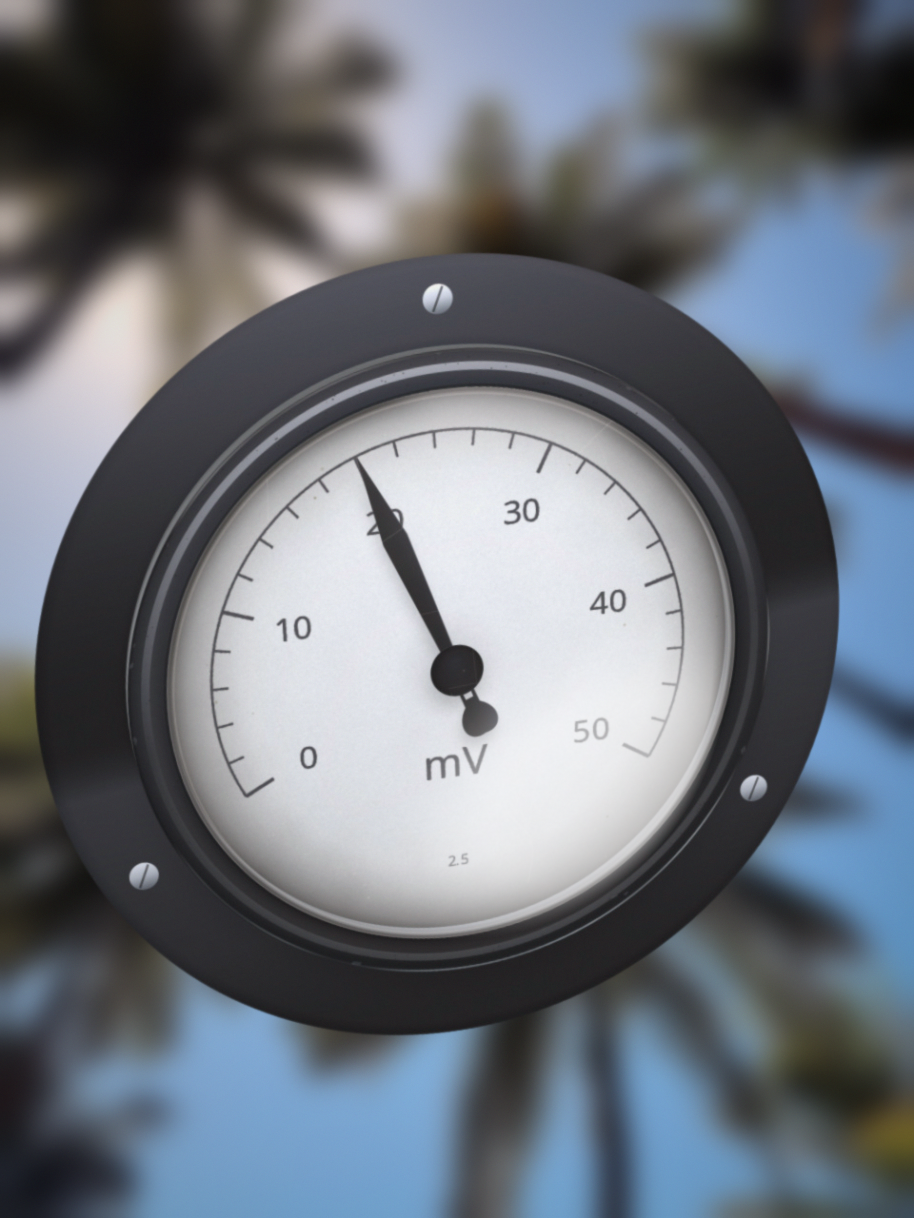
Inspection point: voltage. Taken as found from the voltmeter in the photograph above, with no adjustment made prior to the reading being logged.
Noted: 20 mV
